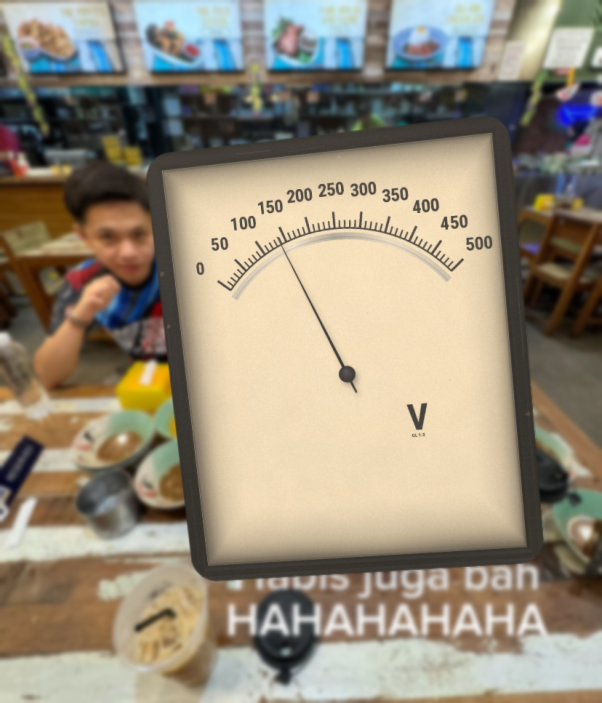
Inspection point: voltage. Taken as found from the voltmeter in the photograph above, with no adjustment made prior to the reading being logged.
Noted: 140 V
